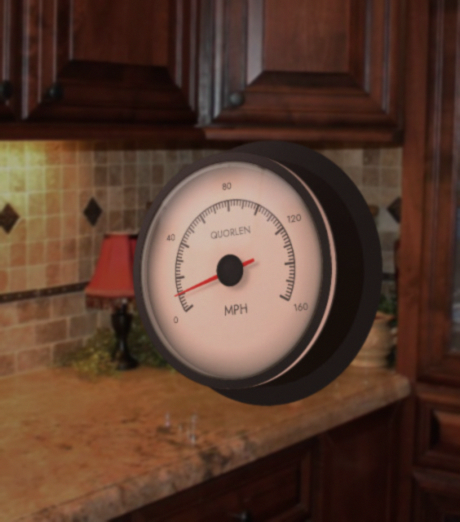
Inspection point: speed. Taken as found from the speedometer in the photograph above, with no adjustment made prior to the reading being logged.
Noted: 10 mph
